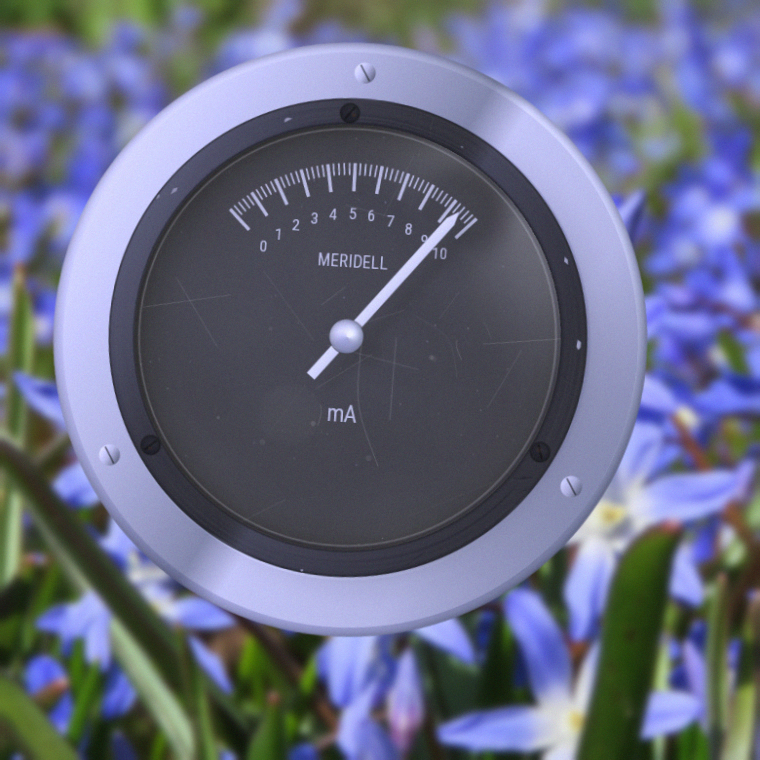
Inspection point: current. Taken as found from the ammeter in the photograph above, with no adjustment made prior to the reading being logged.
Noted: 9.4 mA
